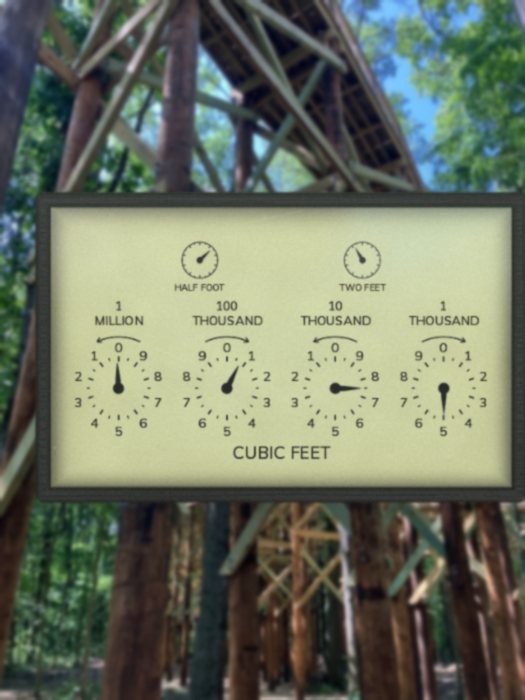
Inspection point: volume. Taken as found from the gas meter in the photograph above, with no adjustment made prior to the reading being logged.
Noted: 7500 ft³
